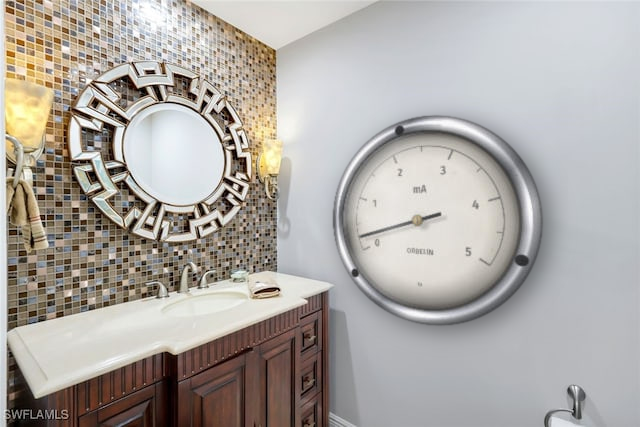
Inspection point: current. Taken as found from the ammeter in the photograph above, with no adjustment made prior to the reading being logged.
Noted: 0.25 mA
